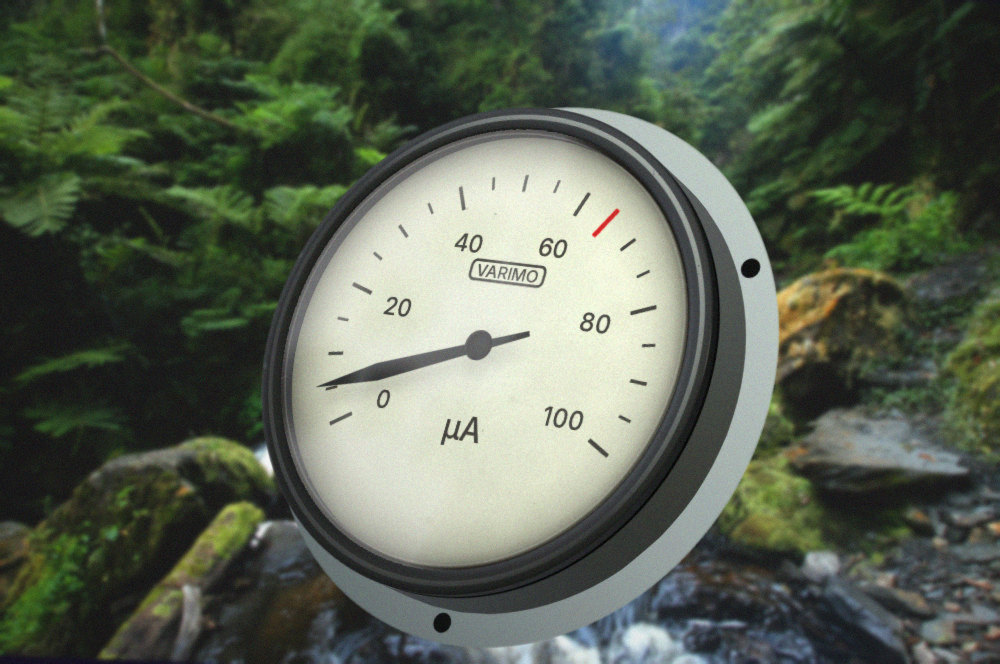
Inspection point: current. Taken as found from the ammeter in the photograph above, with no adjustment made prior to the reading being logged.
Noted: 5 µA
